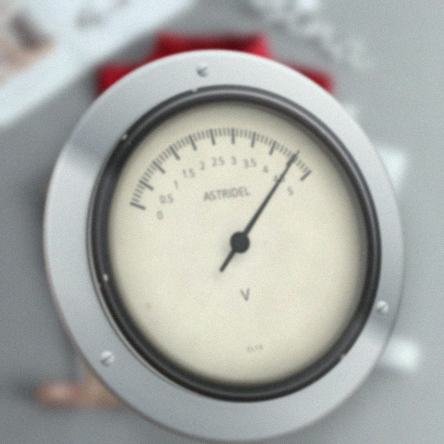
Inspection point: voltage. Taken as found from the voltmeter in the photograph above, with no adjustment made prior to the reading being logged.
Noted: 4.5 V
